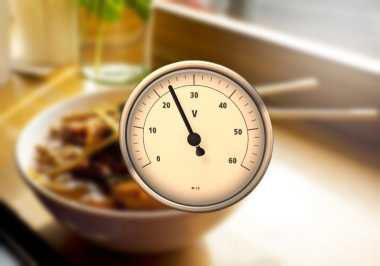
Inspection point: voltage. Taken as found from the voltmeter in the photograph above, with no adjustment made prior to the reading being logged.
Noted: 24 V
